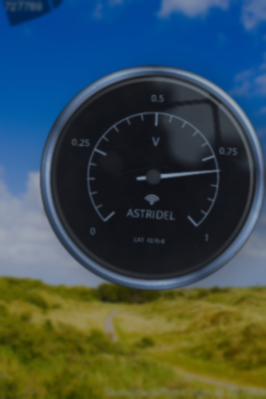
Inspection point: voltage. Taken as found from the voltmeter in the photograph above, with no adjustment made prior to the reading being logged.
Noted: 0.8 V
